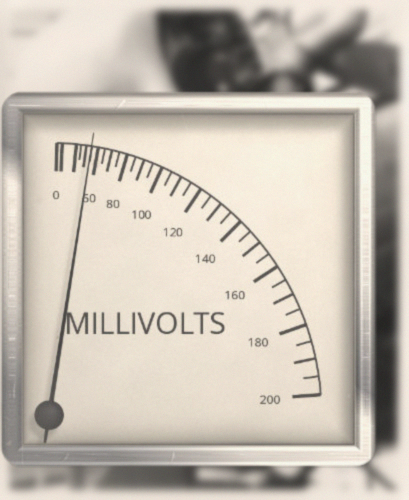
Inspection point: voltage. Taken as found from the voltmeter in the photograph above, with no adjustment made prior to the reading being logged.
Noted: 55 mV
